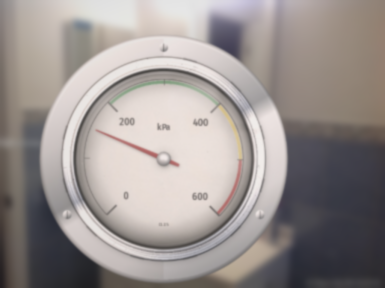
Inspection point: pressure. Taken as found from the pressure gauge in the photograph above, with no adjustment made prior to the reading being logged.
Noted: 150 kPa
